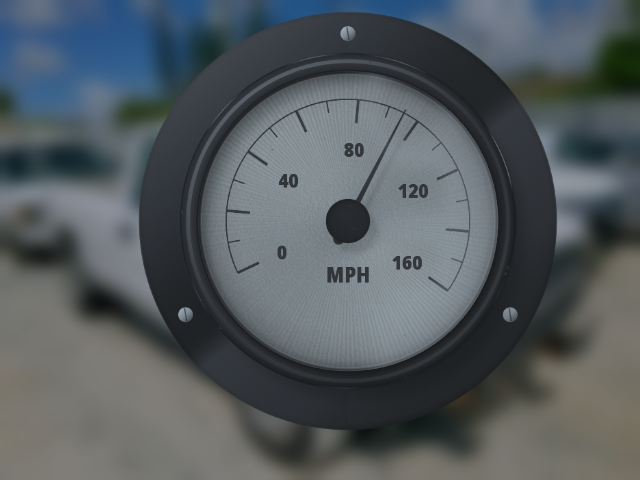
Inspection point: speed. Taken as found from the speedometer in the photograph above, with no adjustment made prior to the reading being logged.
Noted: 95 mph
